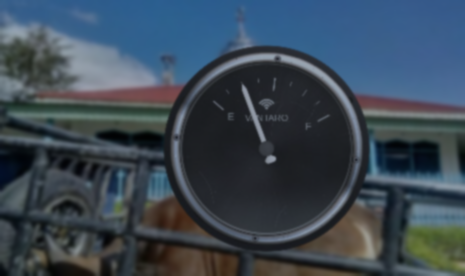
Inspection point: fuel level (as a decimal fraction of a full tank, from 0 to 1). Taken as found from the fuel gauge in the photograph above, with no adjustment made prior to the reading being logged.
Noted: 0.25
